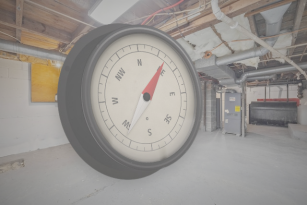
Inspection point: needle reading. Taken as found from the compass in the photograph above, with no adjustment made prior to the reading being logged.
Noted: 40 °
